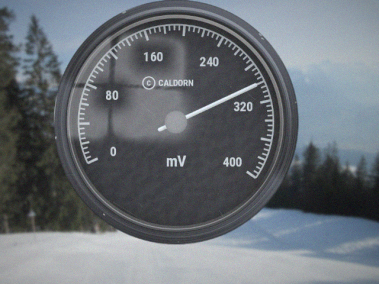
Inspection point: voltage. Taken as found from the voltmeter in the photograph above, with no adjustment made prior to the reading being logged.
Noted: 300 mV
